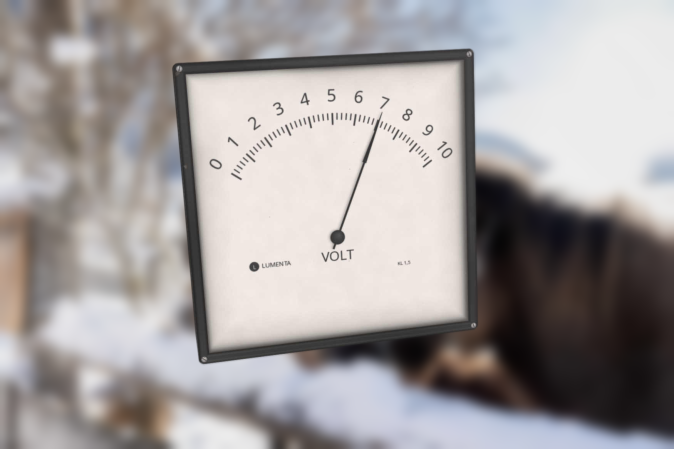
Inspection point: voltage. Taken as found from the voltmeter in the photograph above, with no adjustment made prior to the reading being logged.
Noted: 7 V
